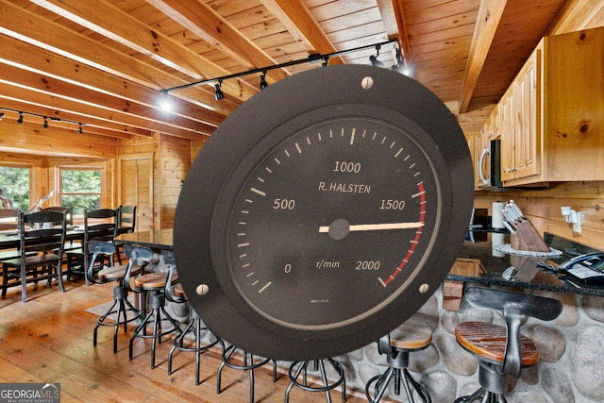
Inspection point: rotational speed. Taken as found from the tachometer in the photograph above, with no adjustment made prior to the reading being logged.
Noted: 1650 rpm
